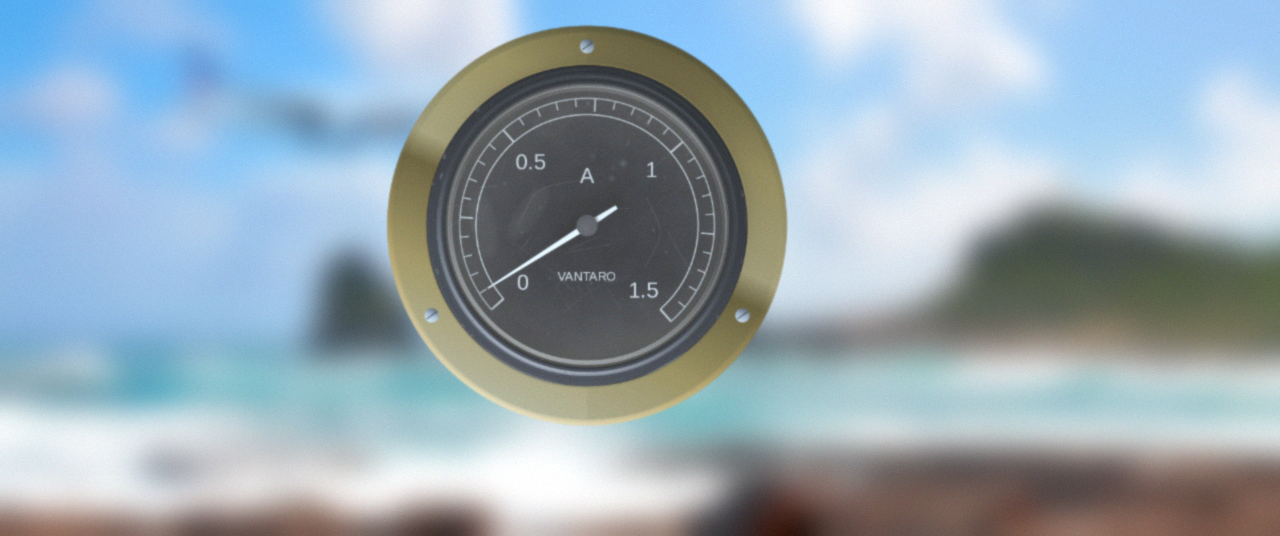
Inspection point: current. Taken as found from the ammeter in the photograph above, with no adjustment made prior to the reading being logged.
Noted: 0.05 A
